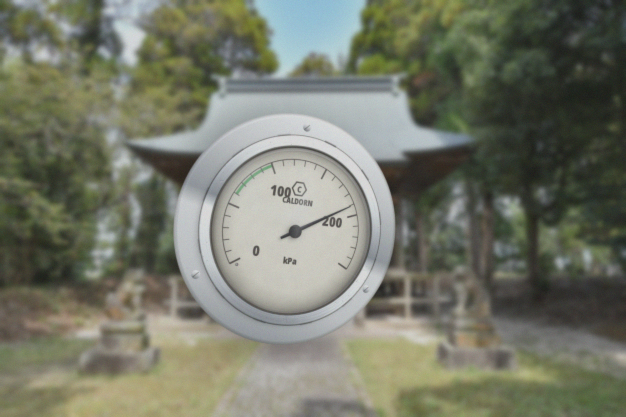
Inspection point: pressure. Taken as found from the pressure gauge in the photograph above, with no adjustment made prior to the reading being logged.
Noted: 190 kPa
